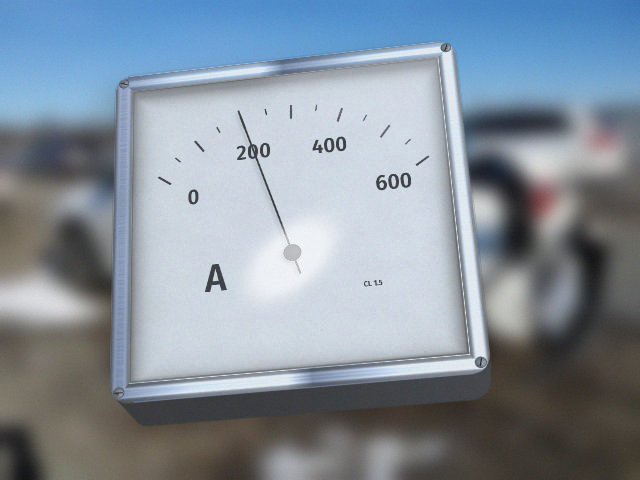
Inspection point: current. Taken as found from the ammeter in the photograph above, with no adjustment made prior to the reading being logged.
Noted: 200 A
